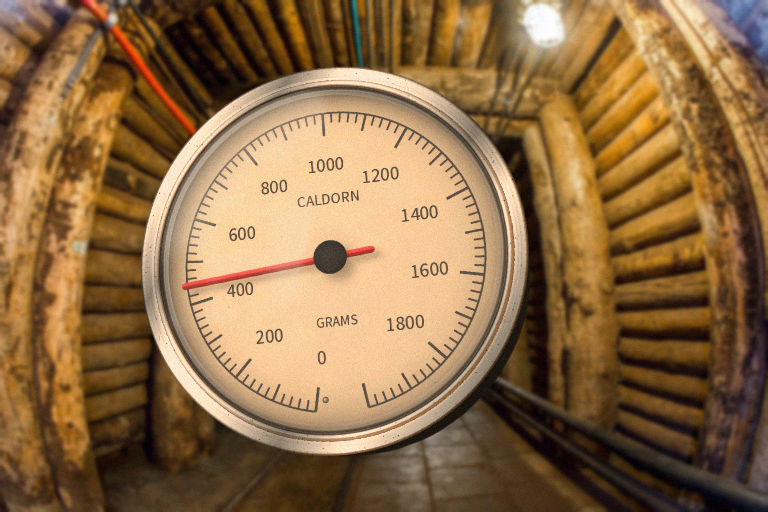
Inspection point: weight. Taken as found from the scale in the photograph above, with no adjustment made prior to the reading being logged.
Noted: 440 g
